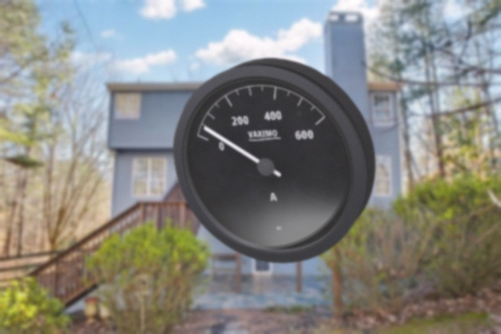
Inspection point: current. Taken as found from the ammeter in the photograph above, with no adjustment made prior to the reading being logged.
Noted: 50 A
